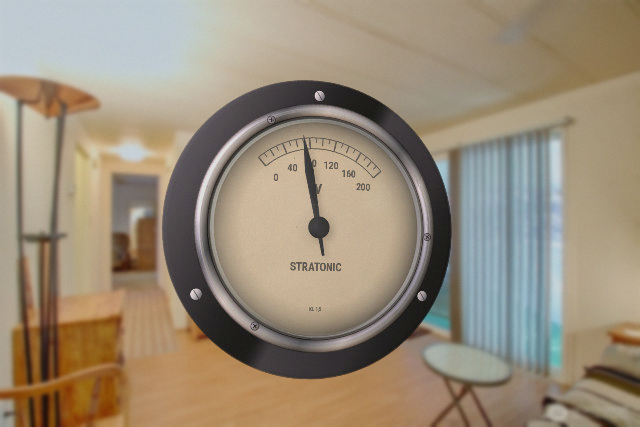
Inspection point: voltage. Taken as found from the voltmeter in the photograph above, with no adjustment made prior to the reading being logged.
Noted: 70 V
